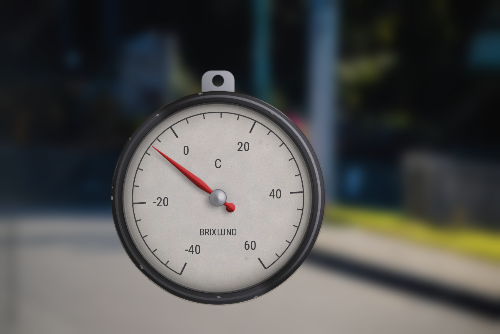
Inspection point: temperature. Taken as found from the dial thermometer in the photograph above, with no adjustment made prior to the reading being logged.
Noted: -6 °C
